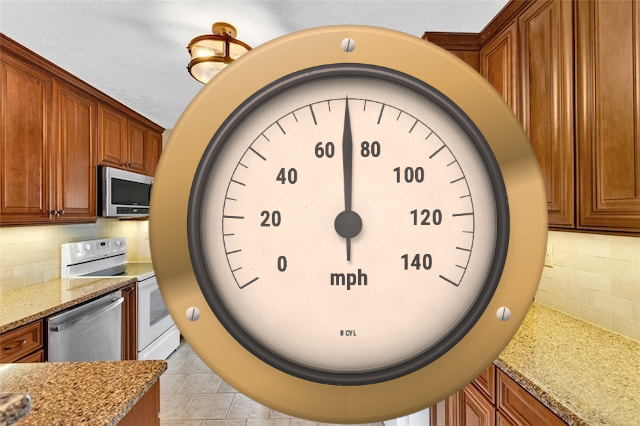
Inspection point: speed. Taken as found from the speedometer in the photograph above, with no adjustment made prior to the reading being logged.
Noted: 70 mph
